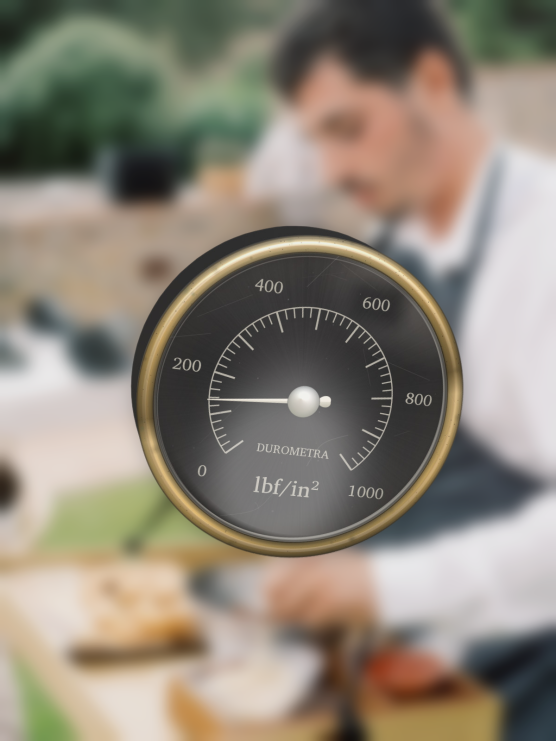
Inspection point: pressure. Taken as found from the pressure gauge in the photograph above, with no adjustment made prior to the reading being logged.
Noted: 140 psi
